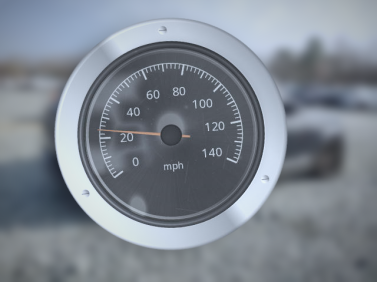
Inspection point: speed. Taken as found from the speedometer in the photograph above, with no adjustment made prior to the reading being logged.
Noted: 24 mph
